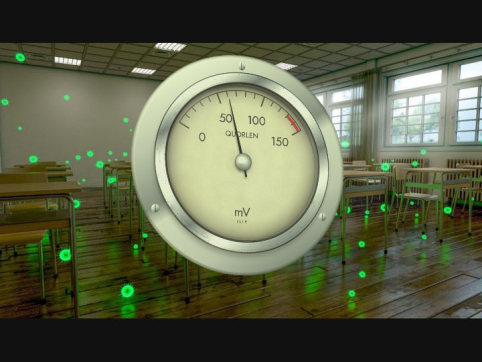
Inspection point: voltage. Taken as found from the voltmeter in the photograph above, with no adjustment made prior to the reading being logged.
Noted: 60 mV
